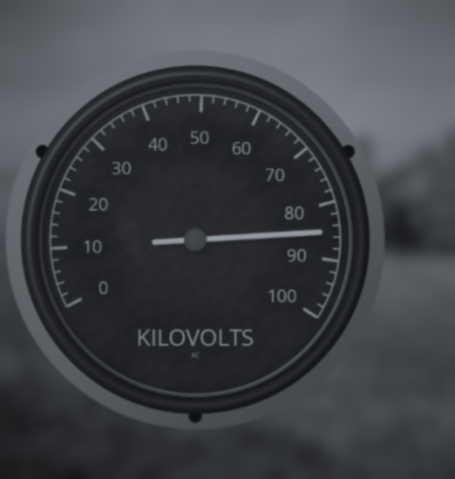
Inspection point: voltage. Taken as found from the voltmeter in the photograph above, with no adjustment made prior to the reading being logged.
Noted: 85 kV
